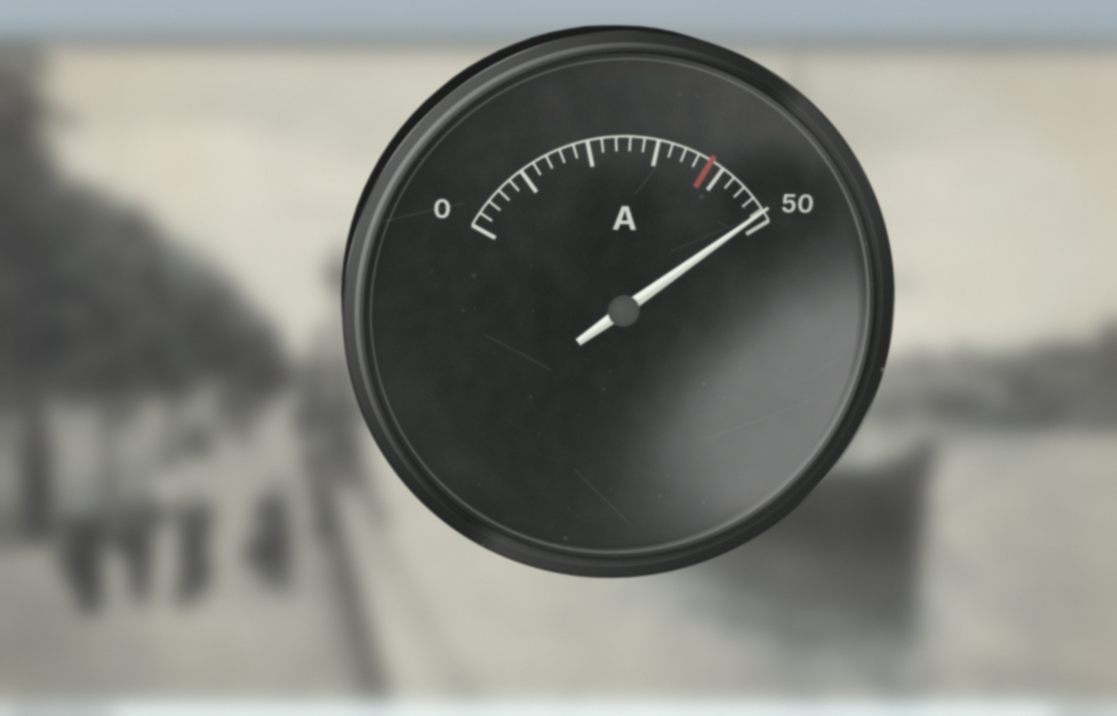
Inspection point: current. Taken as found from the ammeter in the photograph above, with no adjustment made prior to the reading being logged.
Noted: 48 A
